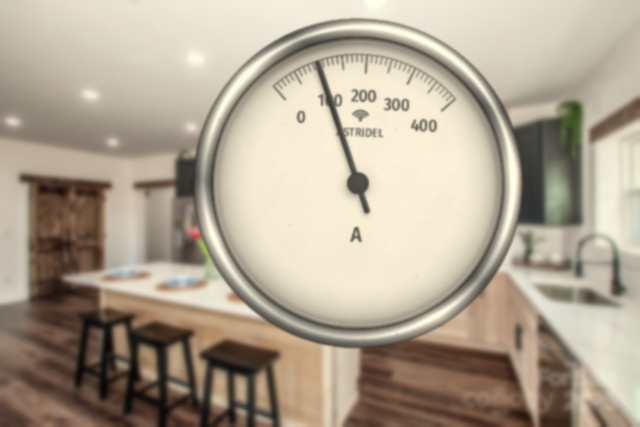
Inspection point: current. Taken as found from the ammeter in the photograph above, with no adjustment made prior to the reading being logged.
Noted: 100 A
